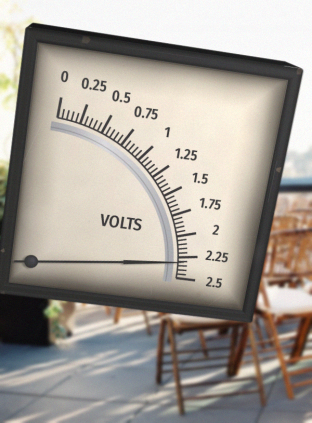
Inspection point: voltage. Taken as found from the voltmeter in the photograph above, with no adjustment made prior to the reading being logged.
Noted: 2.3 V
